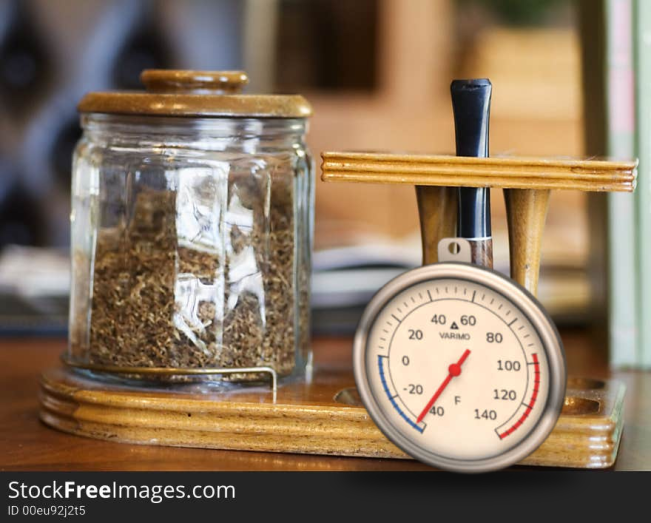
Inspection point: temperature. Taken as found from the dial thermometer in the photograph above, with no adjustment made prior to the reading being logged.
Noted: -36 °F
